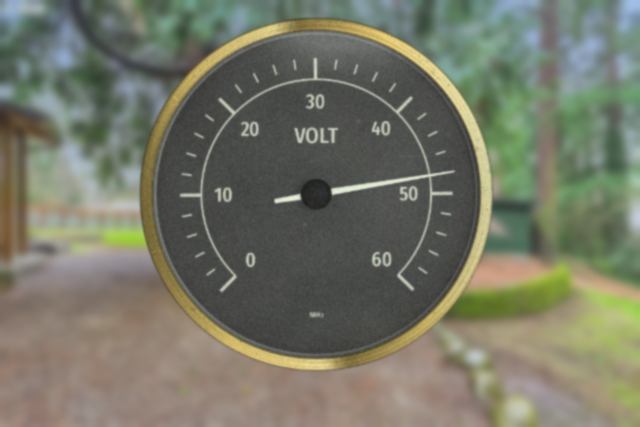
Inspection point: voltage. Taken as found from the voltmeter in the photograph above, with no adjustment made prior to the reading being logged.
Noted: 48 V
